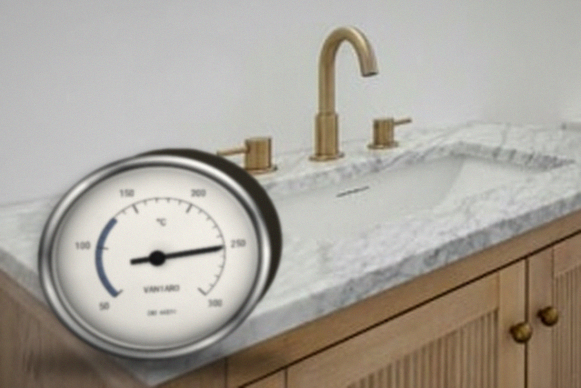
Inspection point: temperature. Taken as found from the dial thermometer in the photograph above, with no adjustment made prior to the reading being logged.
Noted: 250 °C
